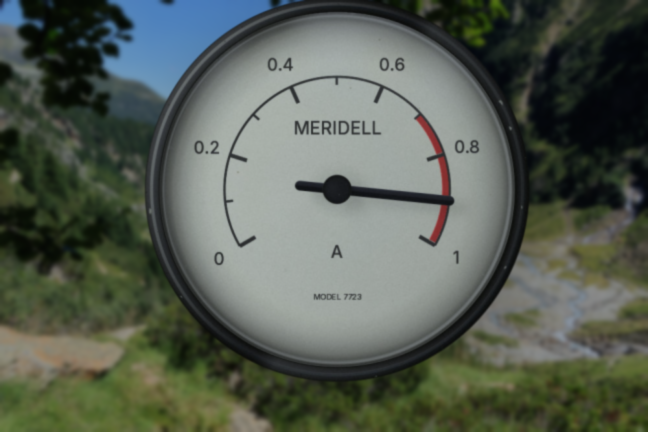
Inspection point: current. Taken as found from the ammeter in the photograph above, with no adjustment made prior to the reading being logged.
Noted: 0.9 A
